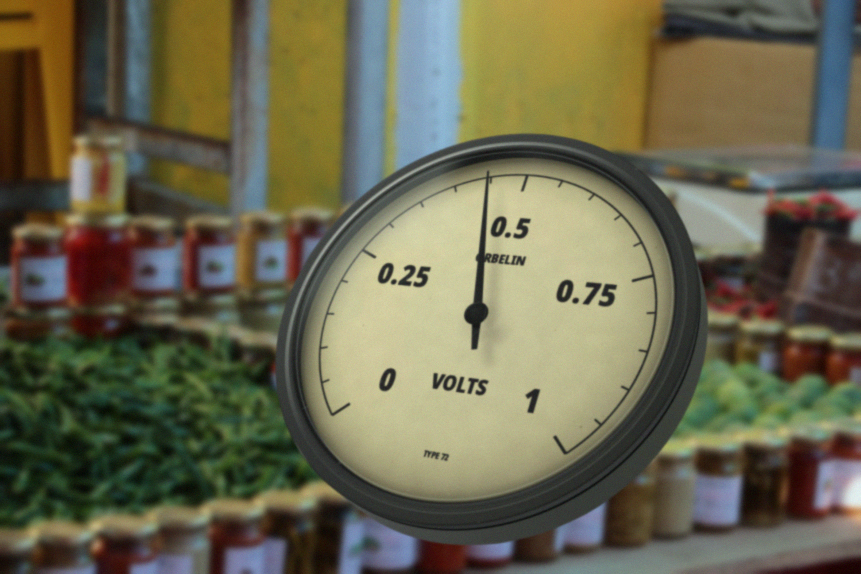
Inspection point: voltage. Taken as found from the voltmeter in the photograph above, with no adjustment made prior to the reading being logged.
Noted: 0.45 V
